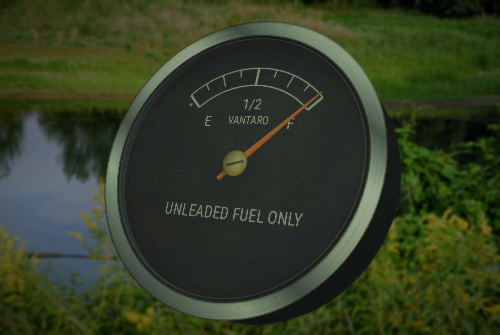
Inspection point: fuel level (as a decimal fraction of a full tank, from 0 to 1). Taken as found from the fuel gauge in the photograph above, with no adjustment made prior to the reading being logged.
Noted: 1
